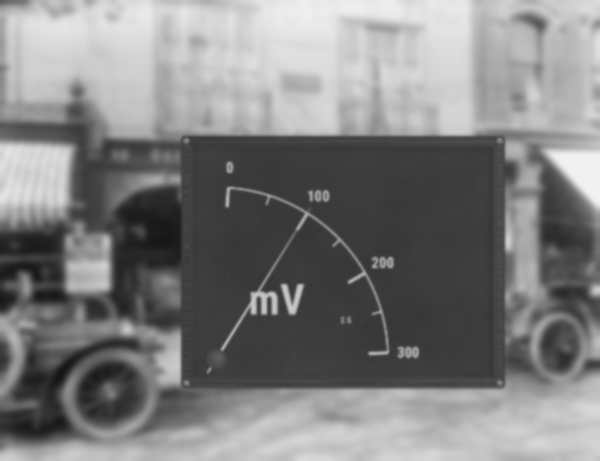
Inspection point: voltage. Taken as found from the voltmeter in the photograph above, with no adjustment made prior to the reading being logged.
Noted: 100 mV
